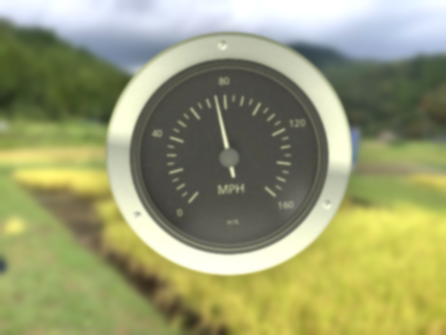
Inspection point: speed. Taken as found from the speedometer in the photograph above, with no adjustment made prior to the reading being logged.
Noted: 75 mph
